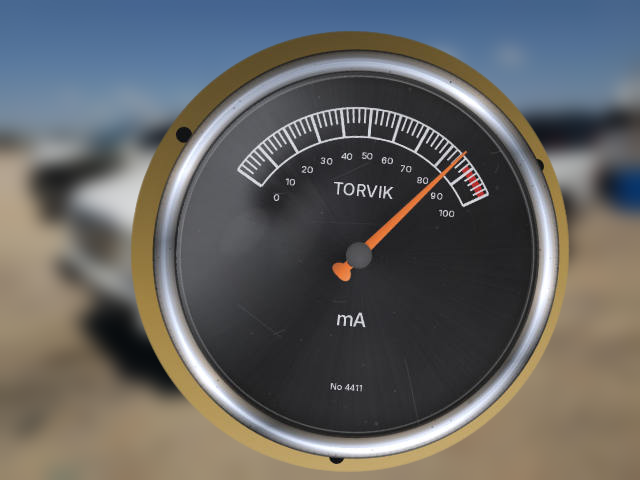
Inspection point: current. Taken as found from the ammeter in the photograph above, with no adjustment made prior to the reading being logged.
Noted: 84 mA
